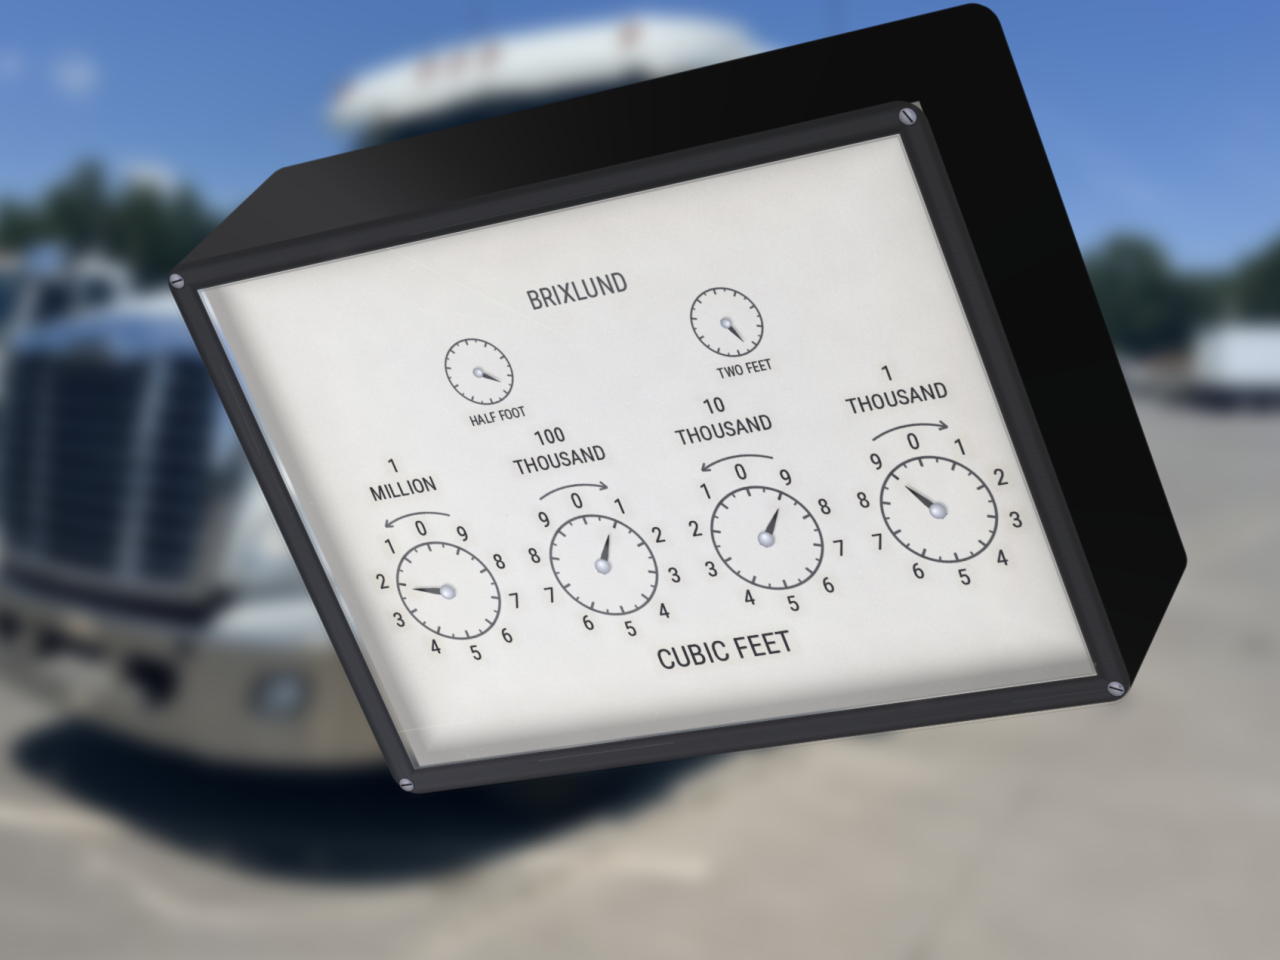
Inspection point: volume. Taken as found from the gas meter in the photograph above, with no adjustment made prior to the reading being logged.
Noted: 208900 ft³
